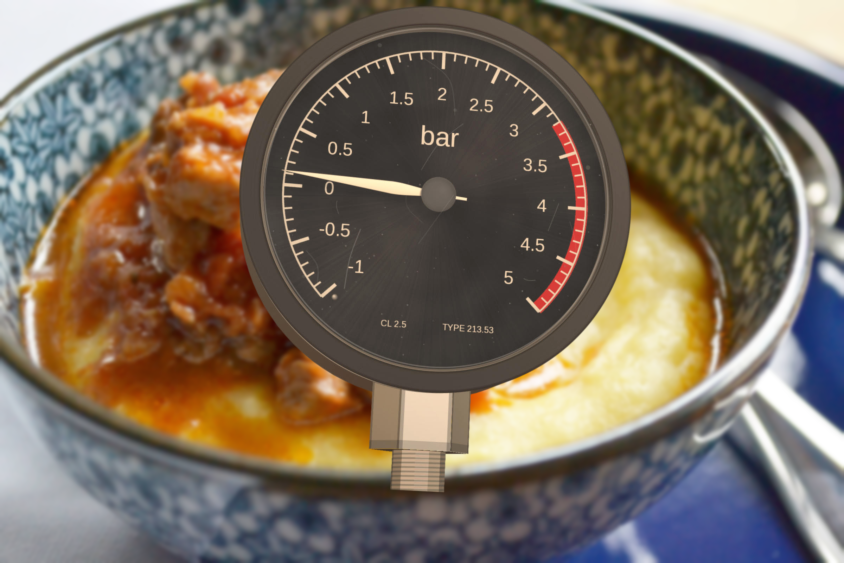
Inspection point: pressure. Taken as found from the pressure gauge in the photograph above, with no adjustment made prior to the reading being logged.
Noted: 0.1 bar
